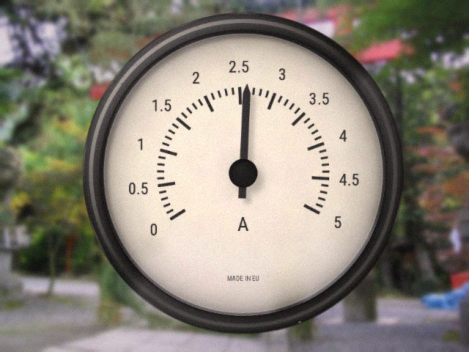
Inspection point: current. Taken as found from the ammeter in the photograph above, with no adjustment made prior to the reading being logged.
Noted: 2.6 A
